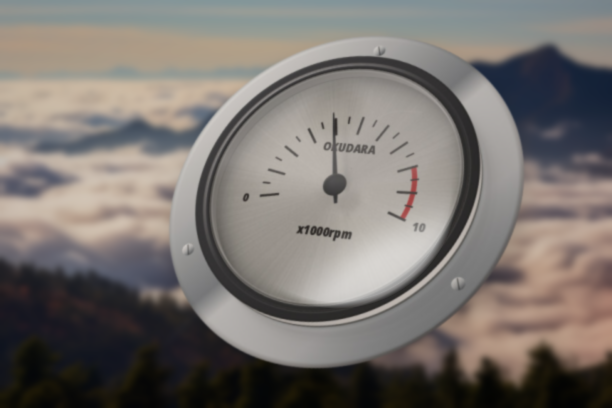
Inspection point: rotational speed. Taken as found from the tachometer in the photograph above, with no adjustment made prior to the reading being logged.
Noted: 4000 rpm
